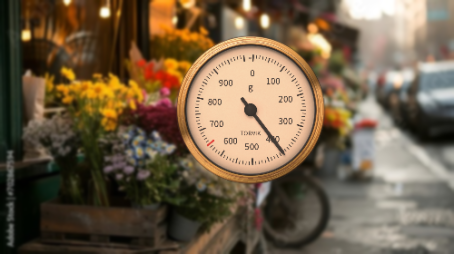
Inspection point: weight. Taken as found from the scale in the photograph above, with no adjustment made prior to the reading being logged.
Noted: 400 g
